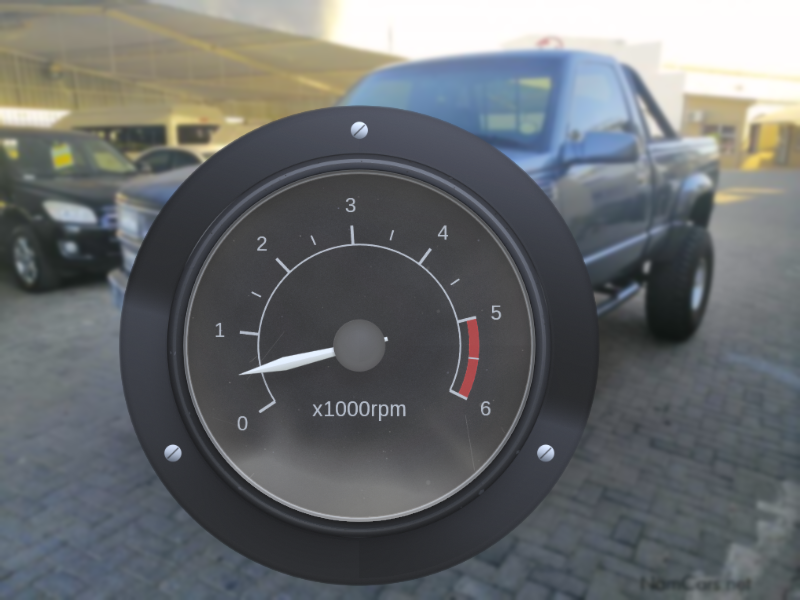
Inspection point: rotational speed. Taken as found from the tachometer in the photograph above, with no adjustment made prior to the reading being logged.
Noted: 500 rpm
